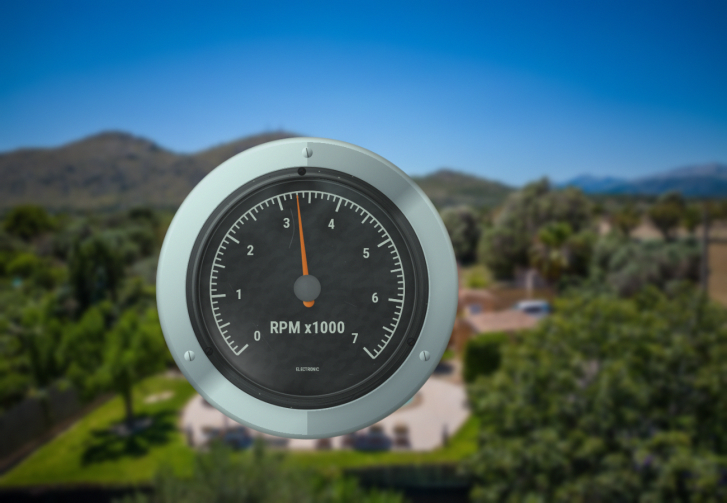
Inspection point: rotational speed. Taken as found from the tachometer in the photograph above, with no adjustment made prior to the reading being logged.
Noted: 3300 rpm
